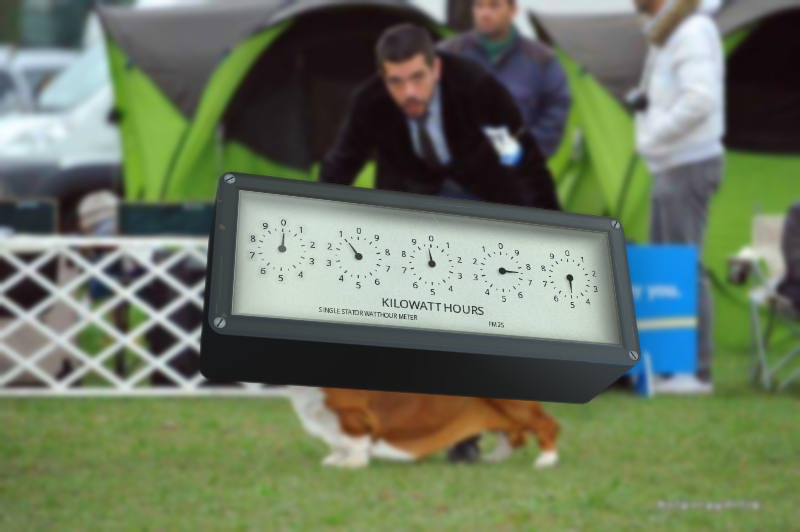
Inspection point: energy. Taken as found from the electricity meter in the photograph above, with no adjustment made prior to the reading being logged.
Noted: 975 kWh
